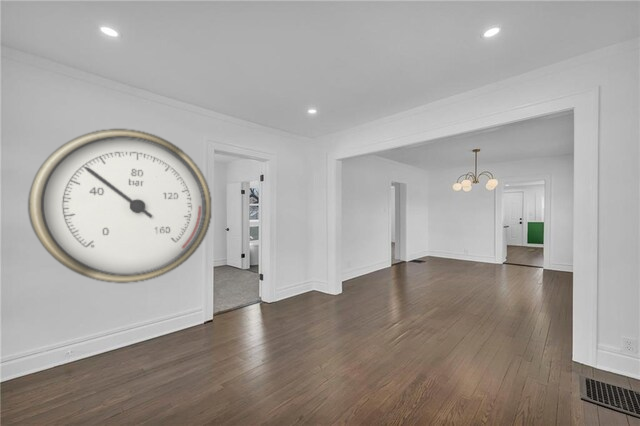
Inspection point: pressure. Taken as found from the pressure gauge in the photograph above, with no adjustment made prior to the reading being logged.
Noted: 50 bar
